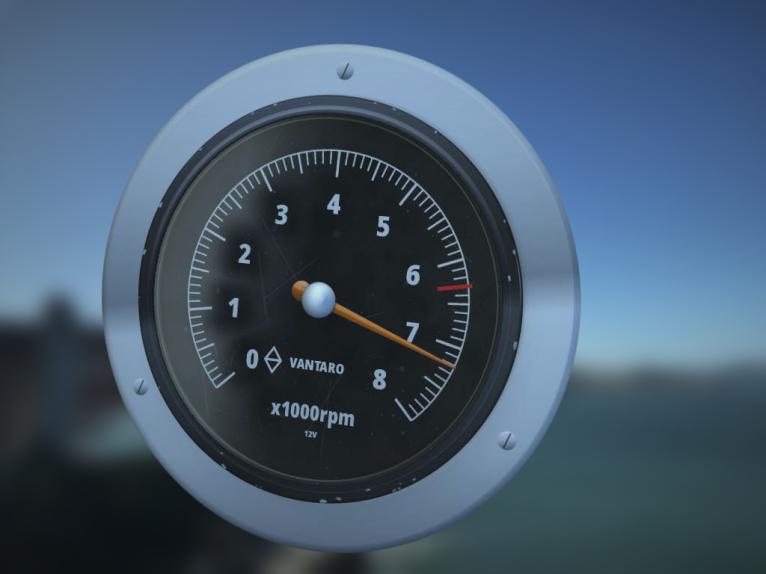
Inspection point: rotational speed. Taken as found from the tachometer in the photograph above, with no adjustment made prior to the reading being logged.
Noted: 7200 rpm
